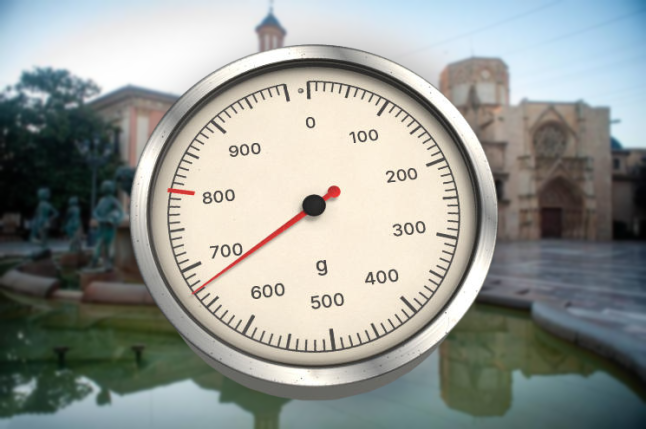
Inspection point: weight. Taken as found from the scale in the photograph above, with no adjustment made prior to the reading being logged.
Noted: 670 g
